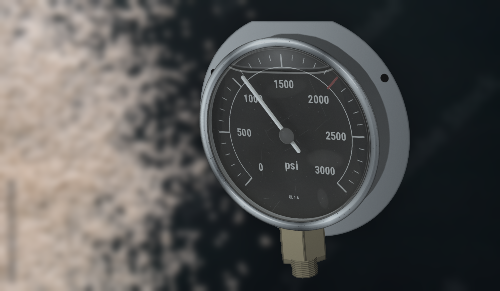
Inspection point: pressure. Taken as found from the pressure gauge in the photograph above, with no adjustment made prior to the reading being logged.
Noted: 1100 psi
